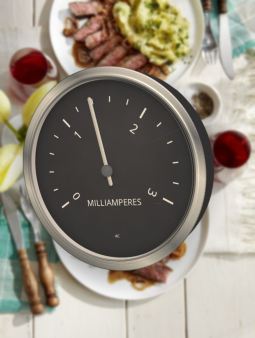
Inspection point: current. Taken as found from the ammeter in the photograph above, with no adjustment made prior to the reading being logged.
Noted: 1.4 mA
